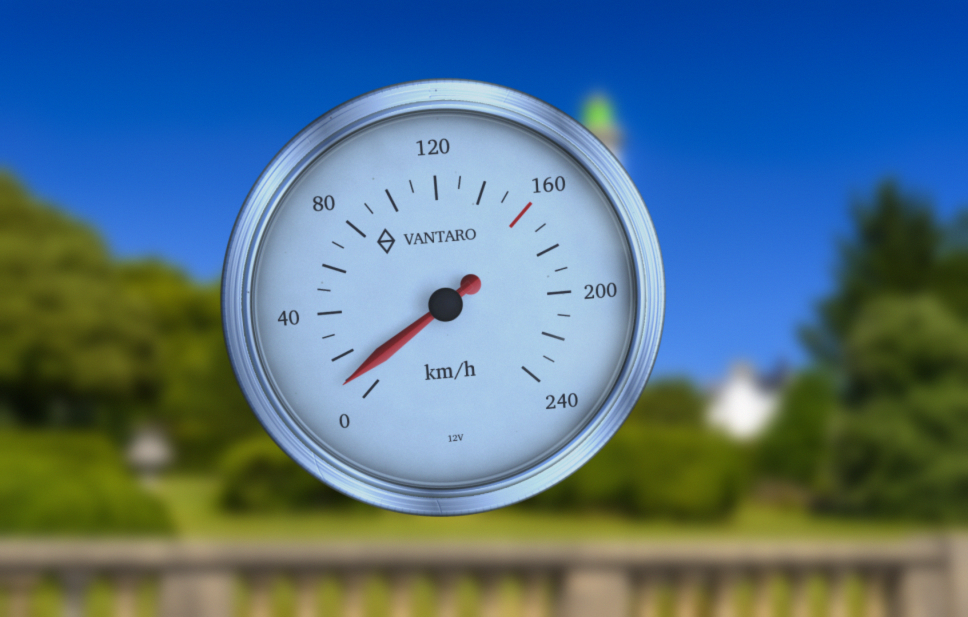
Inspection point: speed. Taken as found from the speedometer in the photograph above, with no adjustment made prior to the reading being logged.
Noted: 10 km/h
